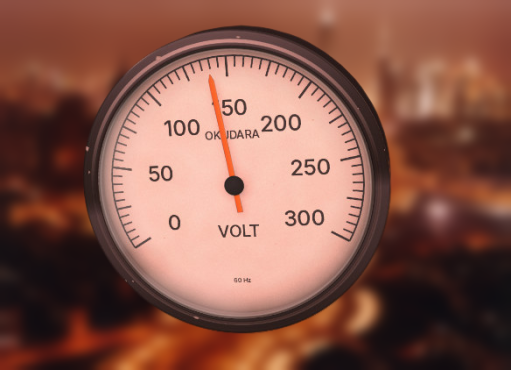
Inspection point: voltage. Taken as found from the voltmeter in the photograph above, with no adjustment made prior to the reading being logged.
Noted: 140 V
